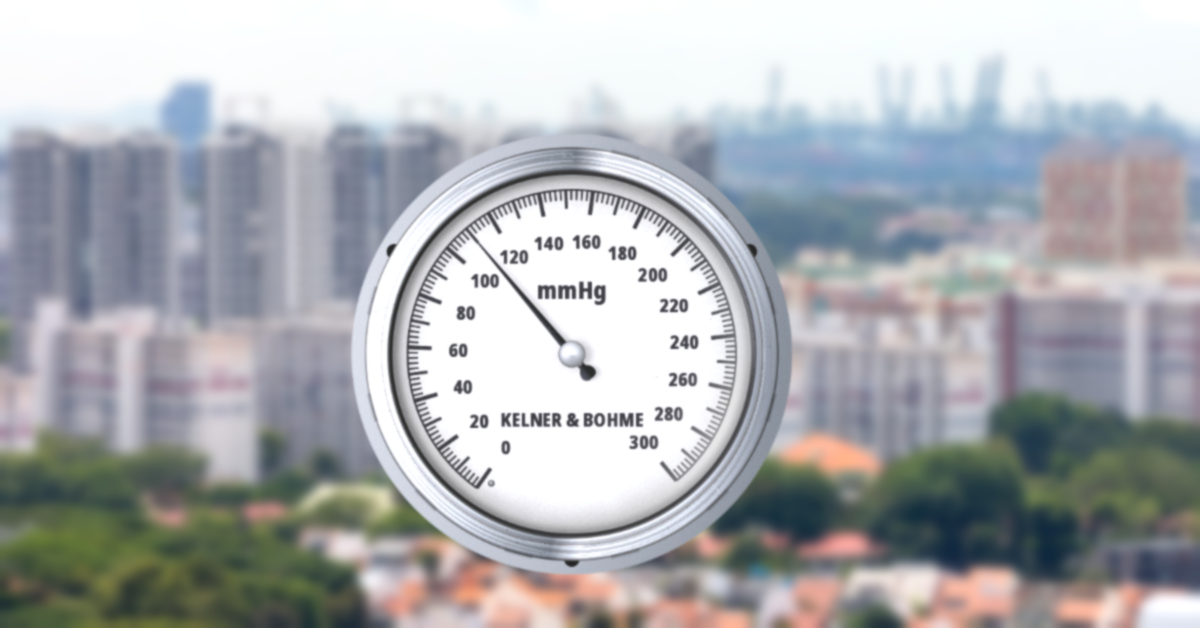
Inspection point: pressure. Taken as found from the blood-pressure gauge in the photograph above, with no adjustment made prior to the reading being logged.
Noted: 110 mmHg
